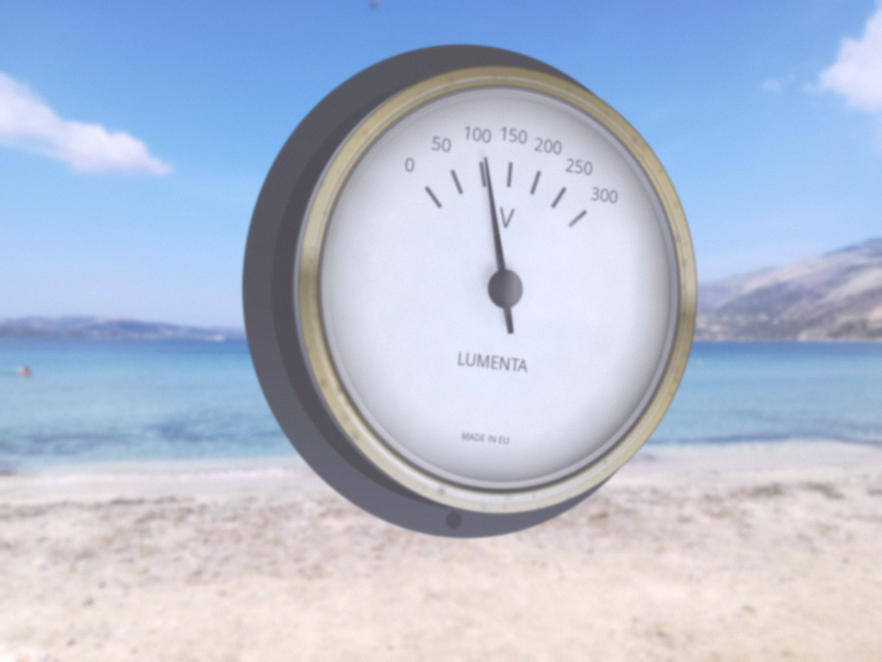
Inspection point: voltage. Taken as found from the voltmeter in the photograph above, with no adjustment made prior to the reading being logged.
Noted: 100 V
